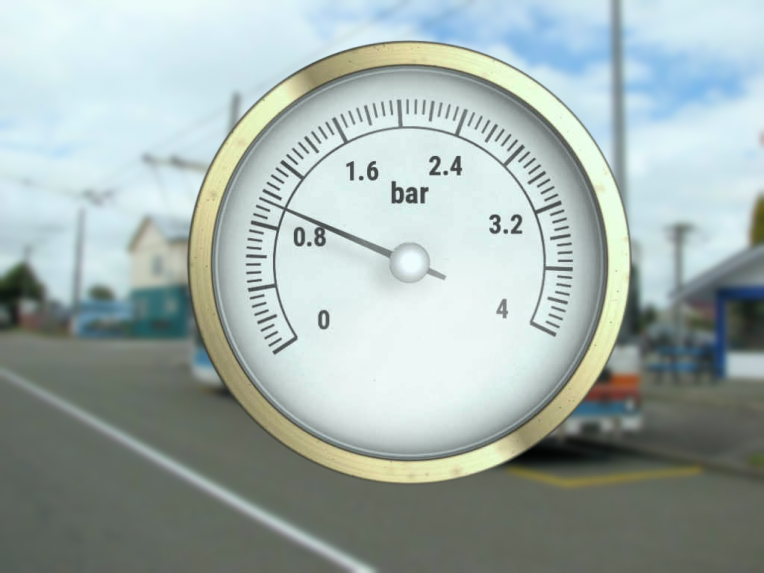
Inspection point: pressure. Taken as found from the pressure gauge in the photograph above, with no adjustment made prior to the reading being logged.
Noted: 0.95 bar
